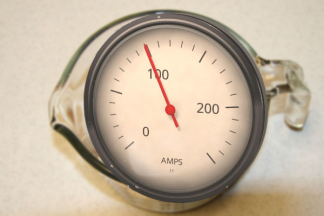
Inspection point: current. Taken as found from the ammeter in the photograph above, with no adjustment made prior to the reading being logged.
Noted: 100 A
